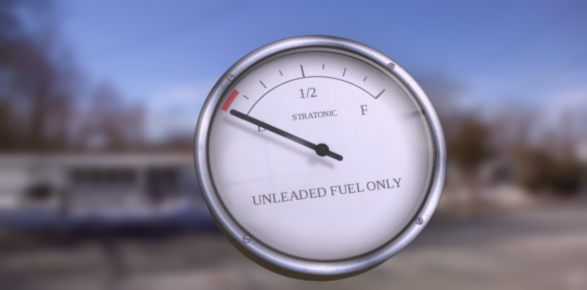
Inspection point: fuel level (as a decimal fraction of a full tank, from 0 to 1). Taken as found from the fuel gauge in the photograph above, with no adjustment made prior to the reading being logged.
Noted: 0
